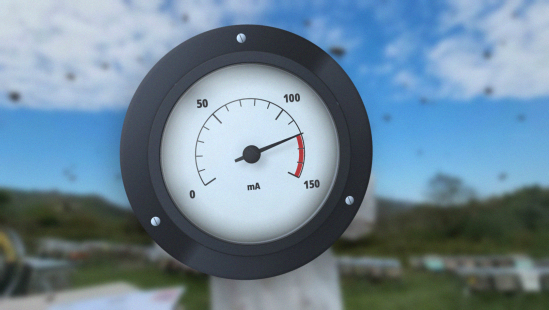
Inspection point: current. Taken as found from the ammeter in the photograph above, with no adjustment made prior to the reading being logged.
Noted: 120 mA
